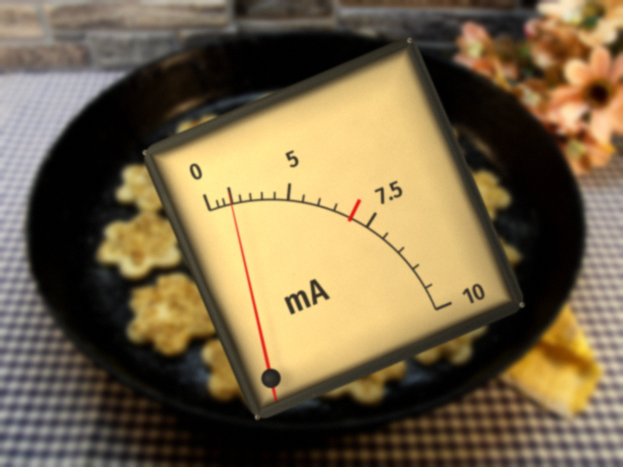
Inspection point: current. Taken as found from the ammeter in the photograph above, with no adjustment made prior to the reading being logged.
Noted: 2.5 mA
